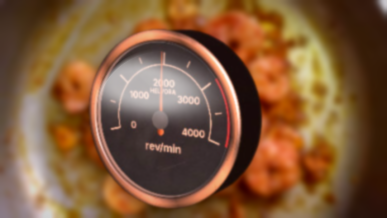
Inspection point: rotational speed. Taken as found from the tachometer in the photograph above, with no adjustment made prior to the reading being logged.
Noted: 2000 rpm
